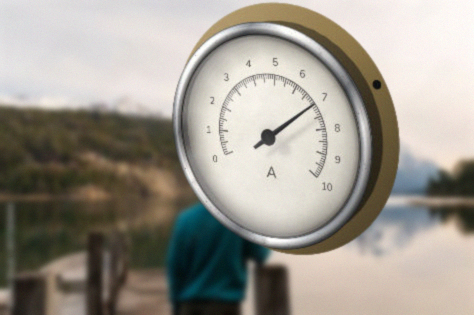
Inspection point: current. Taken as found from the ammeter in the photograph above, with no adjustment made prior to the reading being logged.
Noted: 7 A
